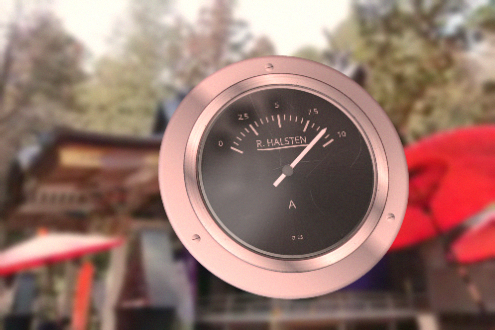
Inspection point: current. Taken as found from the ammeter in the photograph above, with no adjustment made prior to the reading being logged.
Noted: 9 A
